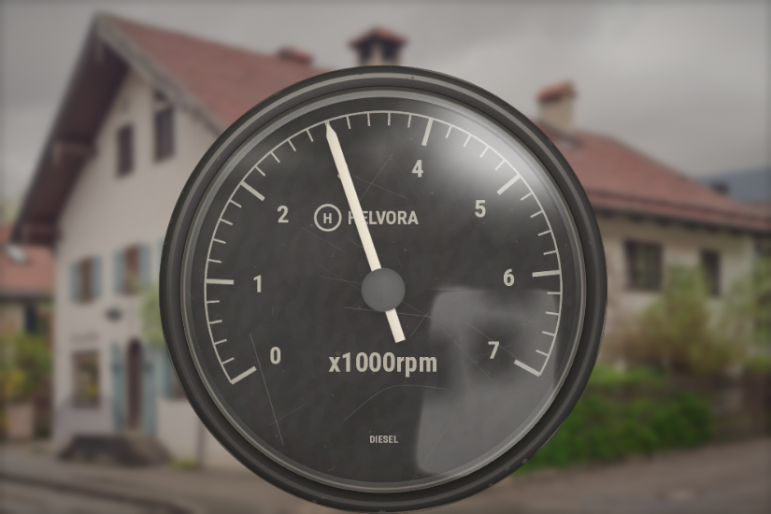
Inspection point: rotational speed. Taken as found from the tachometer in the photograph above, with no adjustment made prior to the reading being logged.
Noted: 3000 rpm
